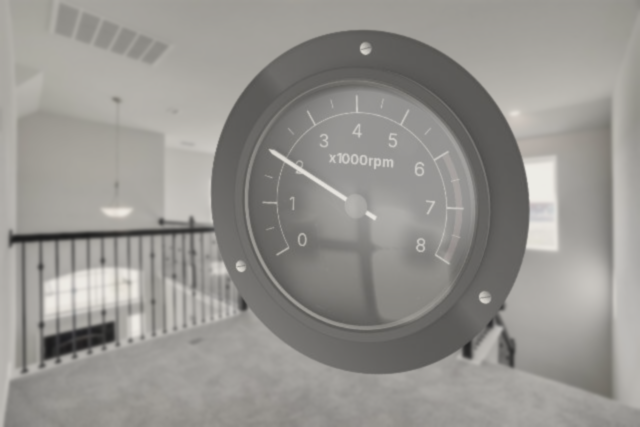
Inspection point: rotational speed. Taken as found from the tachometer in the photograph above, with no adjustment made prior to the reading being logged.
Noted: 2000 rpm
